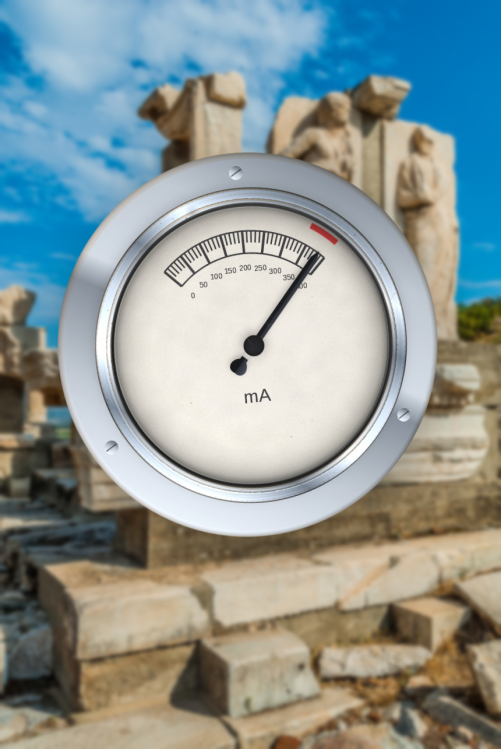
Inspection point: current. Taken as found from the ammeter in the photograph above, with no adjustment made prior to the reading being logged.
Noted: 380 mA
